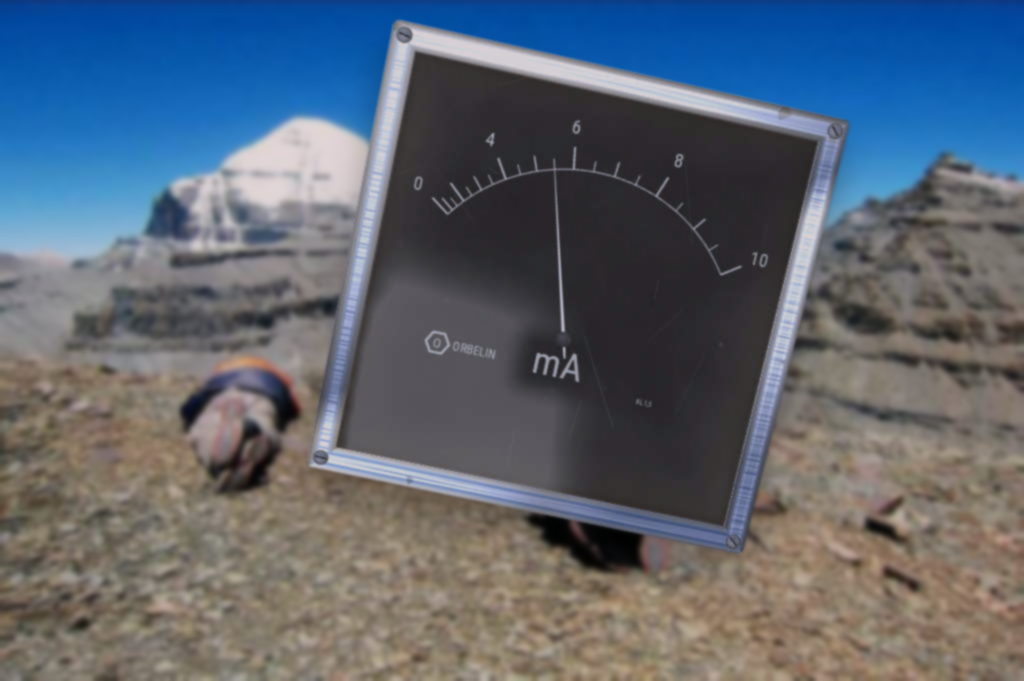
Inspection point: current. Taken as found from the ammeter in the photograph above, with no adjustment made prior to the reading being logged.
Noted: 5.5 mA
